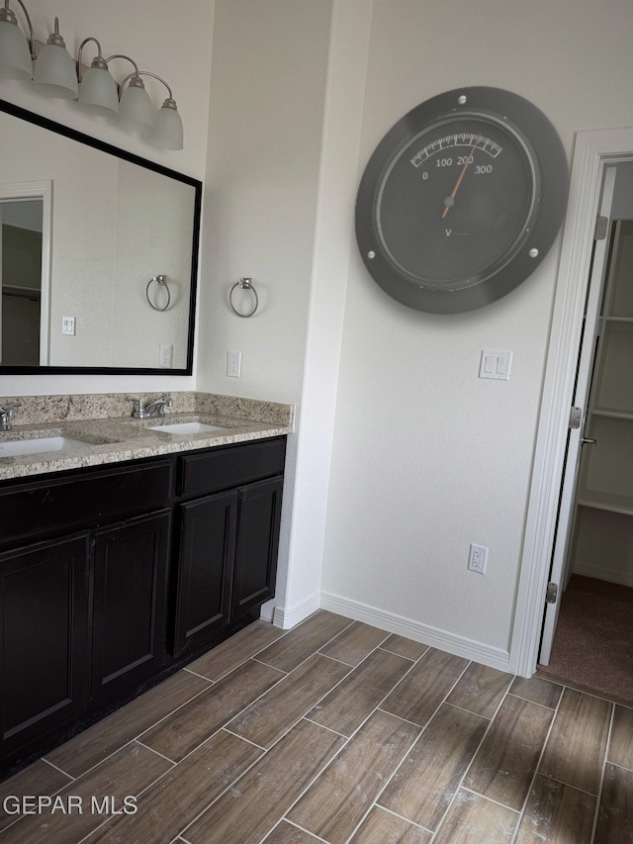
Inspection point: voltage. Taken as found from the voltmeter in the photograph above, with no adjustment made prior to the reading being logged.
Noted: 225 V
